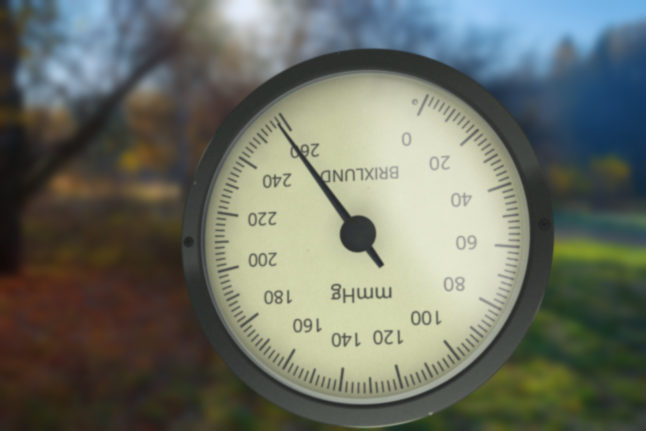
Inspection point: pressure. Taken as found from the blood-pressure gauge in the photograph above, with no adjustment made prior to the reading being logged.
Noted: 258 mmHg
